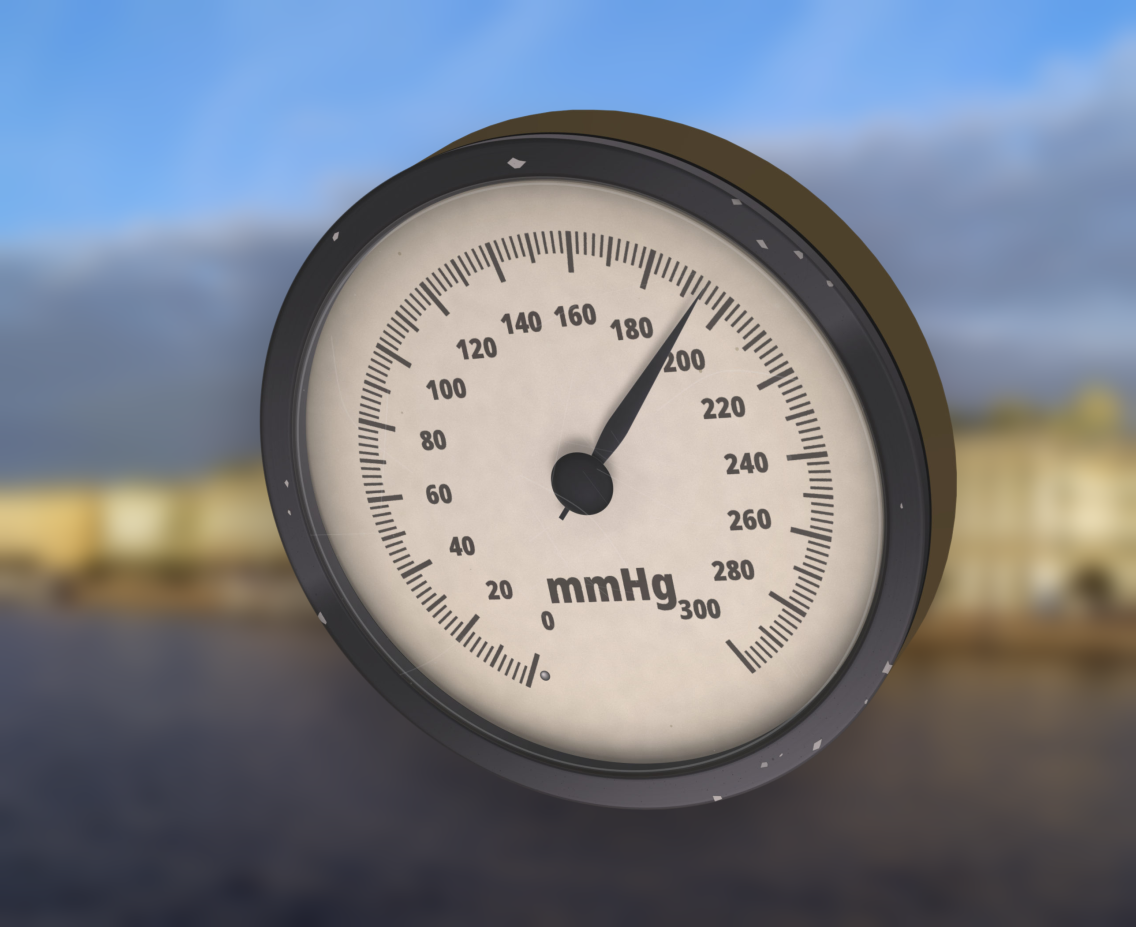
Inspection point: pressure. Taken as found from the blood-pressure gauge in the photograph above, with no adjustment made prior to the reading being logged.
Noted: 194 mmHg
